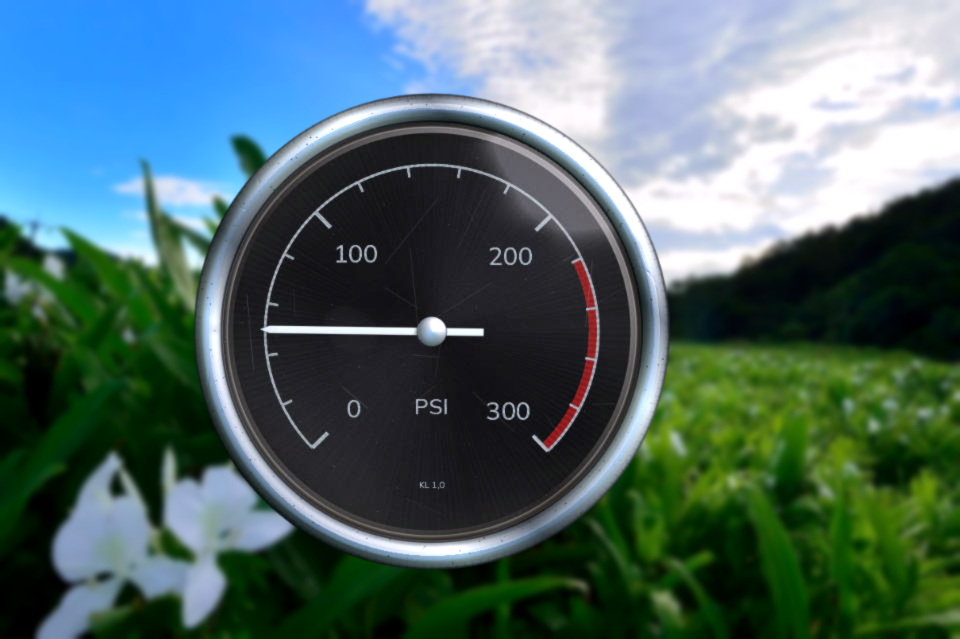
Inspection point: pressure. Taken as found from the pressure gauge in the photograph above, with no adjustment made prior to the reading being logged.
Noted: 50 psi
